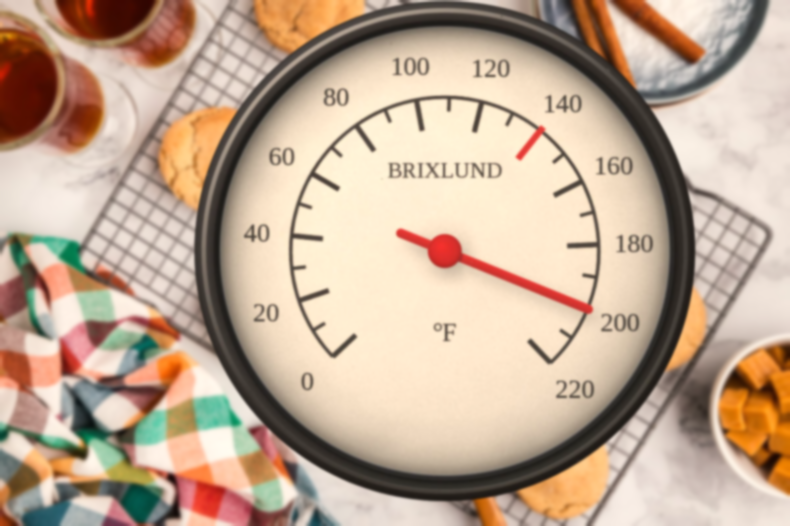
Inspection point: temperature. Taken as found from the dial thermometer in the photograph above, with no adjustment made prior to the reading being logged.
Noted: 200 °F
